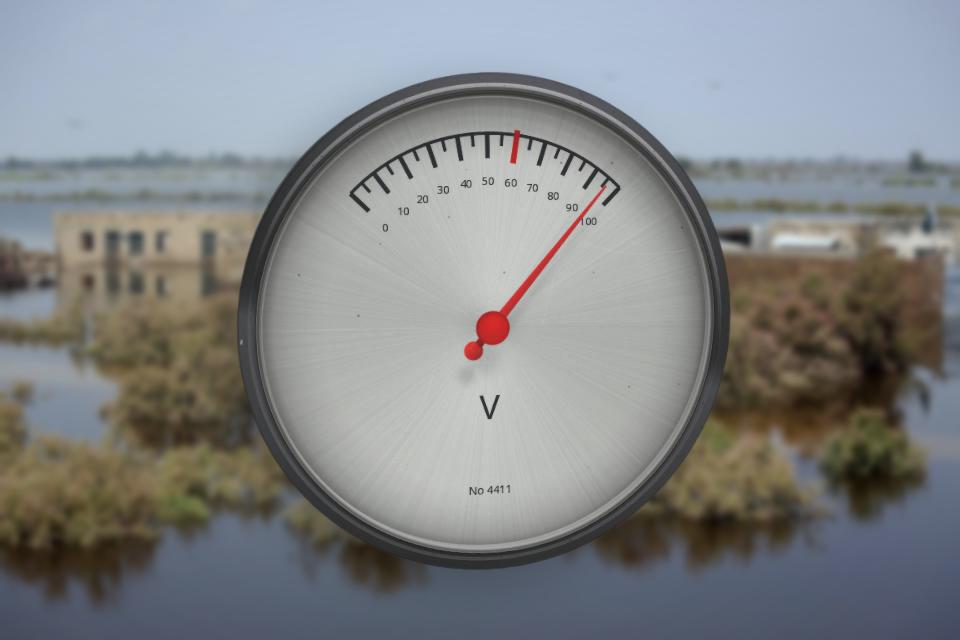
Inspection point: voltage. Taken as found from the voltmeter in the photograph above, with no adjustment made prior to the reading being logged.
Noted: 95 V
